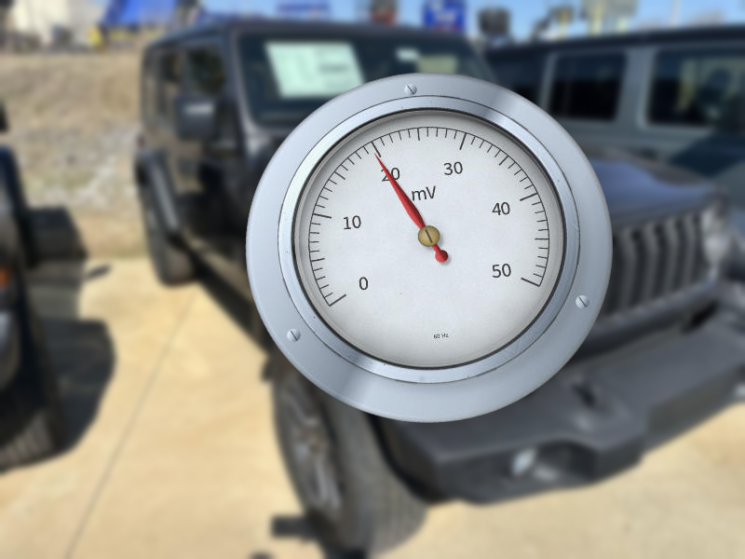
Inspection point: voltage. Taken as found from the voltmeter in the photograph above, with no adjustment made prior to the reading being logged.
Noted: 19.5 mV
